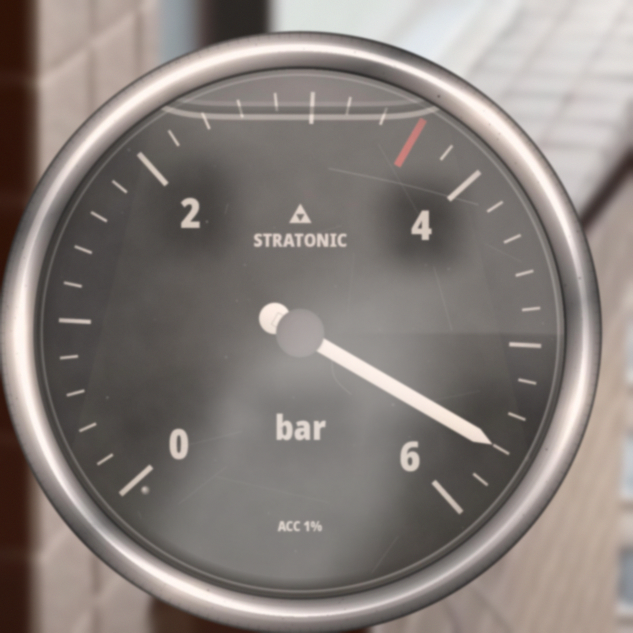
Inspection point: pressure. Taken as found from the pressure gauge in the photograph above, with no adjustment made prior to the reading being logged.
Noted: 5.6 bar
